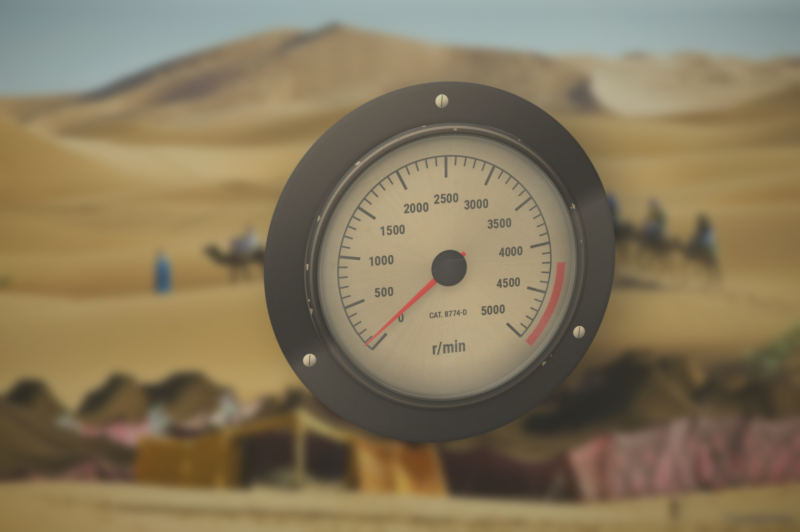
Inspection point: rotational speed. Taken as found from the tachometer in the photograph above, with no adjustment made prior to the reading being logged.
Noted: 100 rpm
